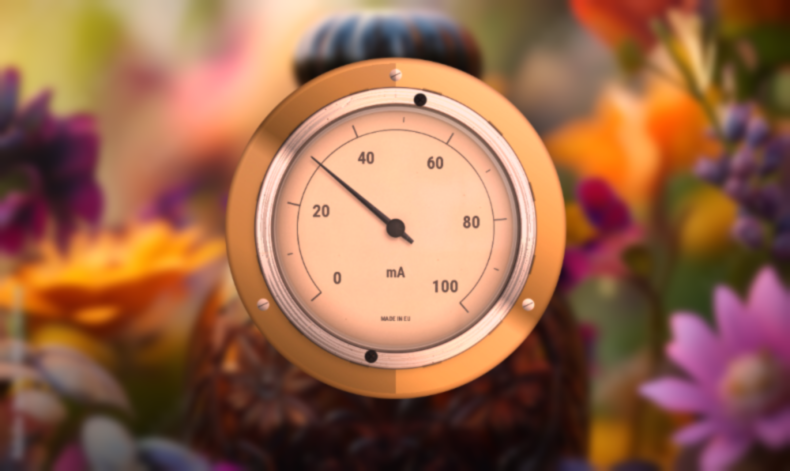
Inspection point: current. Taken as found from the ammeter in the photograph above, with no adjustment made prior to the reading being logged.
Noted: 30 mA
